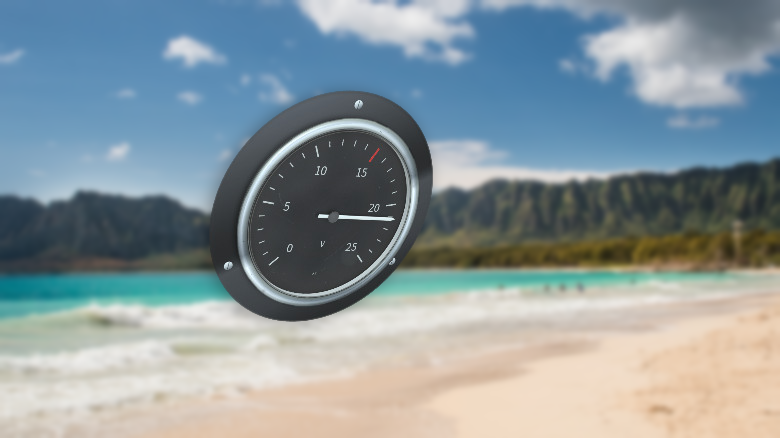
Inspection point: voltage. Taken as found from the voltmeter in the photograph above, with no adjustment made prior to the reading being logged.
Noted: 21 V
